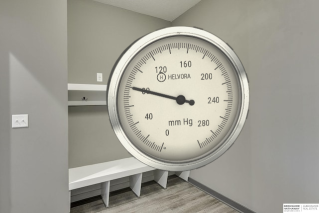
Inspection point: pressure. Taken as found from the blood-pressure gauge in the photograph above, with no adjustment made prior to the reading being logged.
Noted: 80 mmHg
